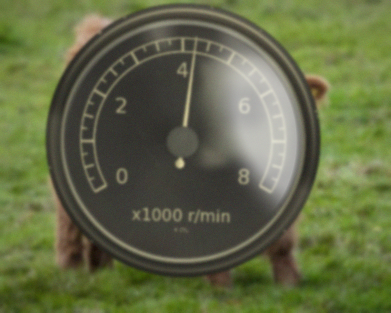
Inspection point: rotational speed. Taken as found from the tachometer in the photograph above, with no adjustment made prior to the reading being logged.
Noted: 4250 rpm
